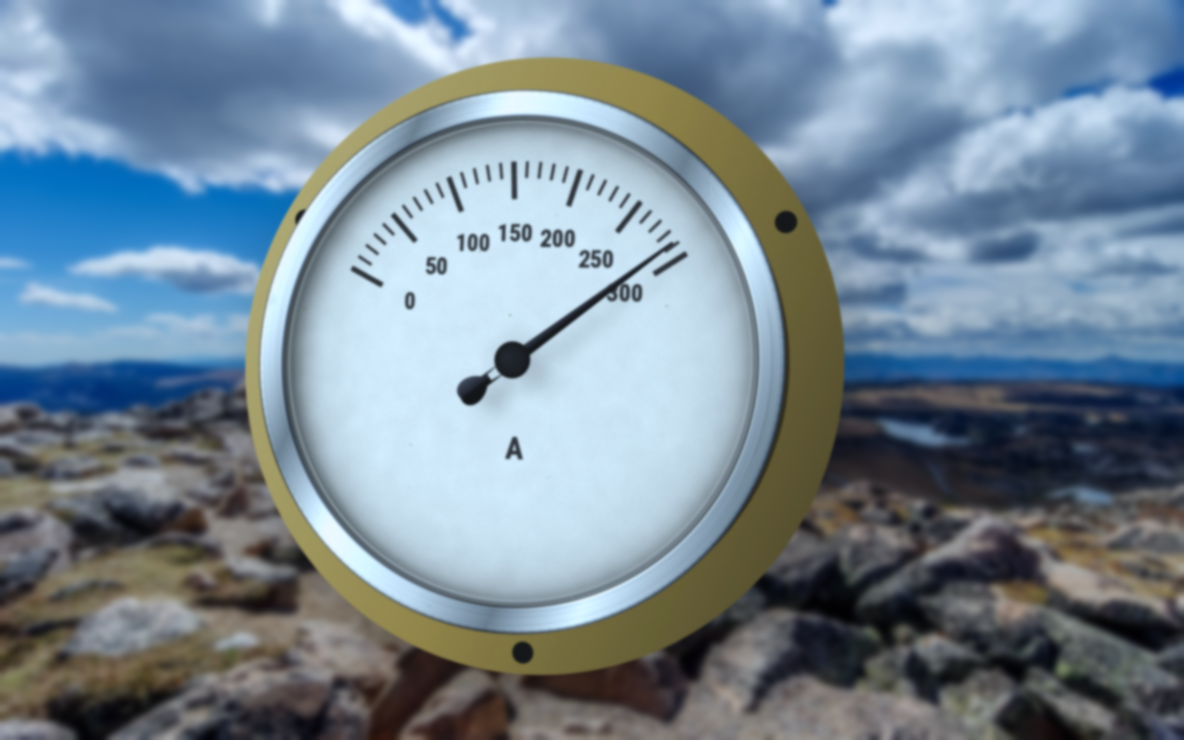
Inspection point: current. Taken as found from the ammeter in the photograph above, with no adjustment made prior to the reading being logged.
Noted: 290 A
